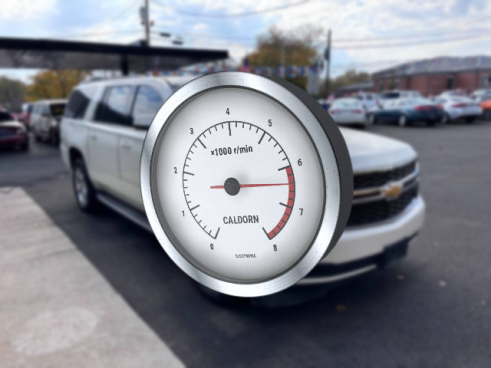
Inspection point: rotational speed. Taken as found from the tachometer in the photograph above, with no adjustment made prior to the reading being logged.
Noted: 6400 rpm
